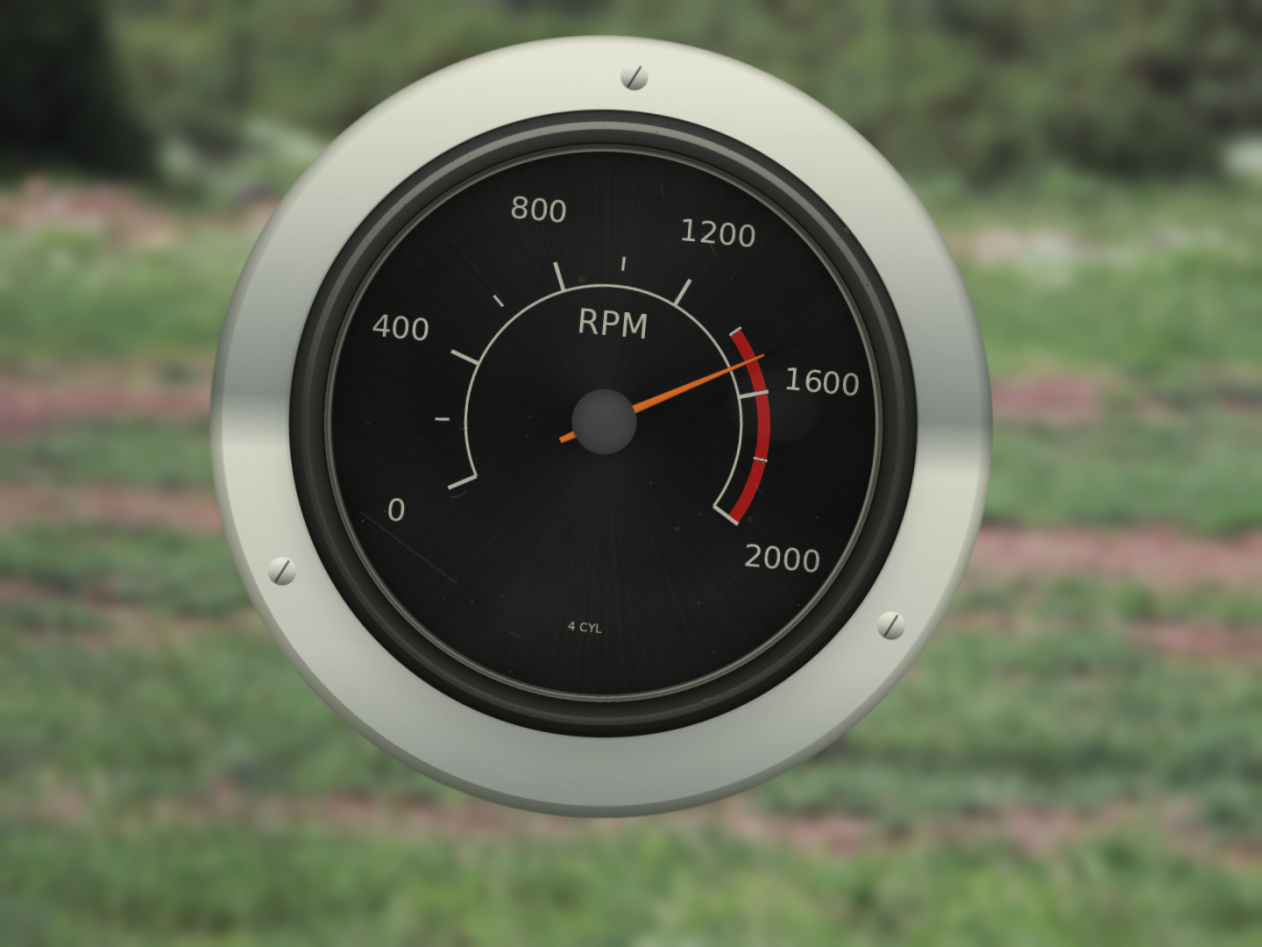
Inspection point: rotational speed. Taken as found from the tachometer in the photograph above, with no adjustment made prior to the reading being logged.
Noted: 1500 rpm
